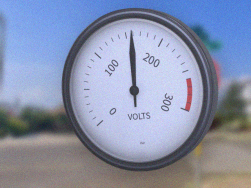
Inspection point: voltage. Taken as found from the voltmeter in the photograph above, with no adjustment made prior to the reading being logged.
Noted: 160 V
